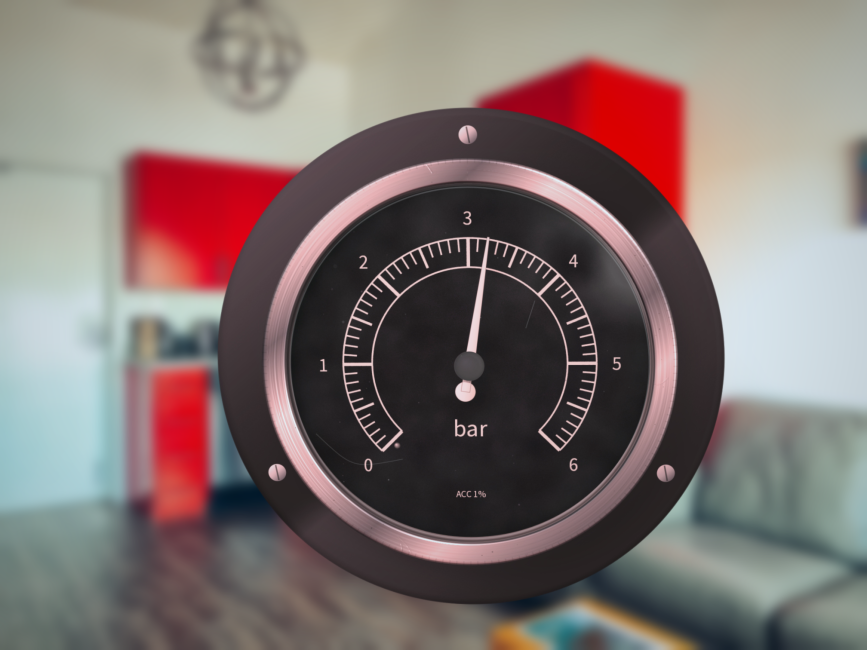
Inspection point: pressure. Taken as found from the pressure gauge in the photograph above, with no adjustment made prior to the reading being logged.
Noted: 3.2 bar
